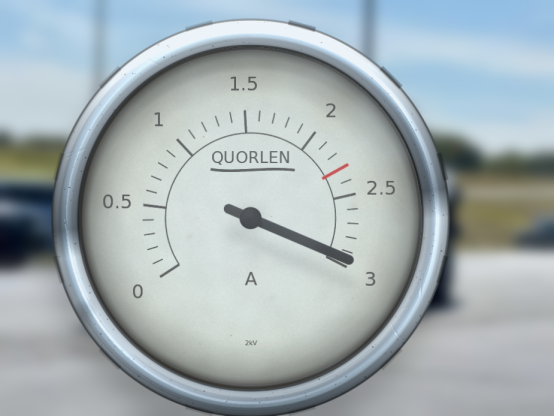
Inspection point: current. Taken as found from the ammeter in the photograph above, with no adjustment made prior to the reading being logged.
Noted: 2.95 A
